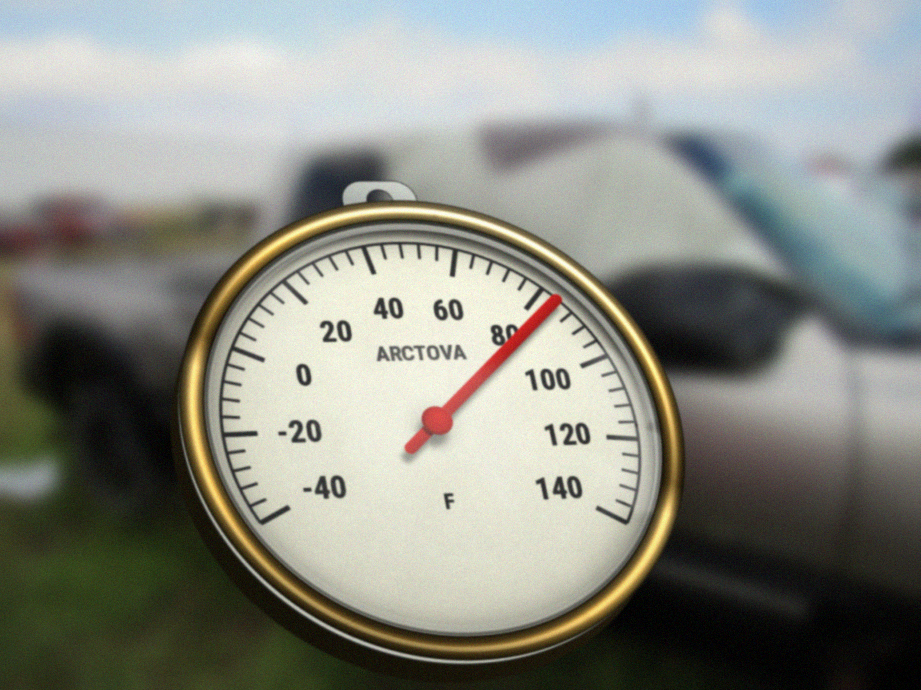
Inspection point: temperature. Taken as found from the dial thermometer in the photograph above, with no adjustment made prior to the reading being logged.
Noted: 84 °F
